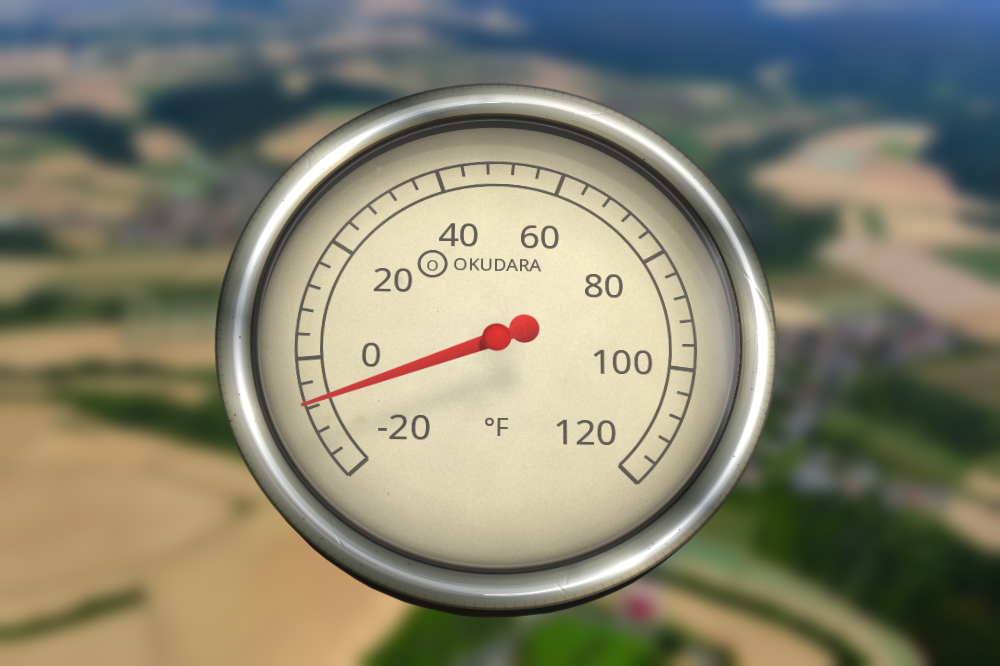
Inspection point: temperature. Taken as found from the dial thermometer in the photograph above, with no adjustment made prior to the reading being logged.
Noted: -8 °F
